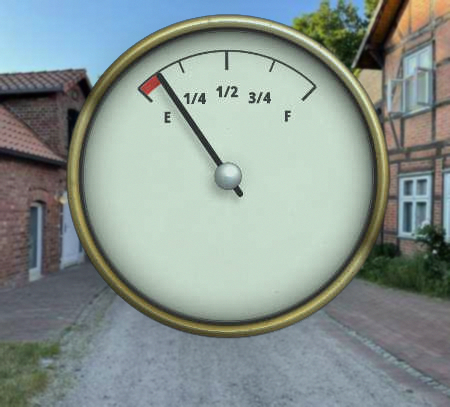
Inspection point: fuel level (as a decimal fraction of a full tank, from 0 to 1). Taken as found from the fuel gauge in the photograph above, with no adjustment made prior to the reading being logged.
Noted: 0.125
